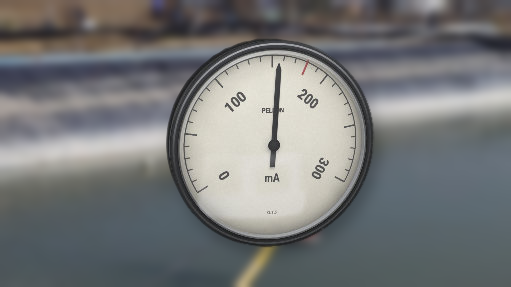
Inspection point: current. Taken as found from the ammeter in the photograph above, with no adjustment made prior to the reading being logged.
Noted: 155 mA
